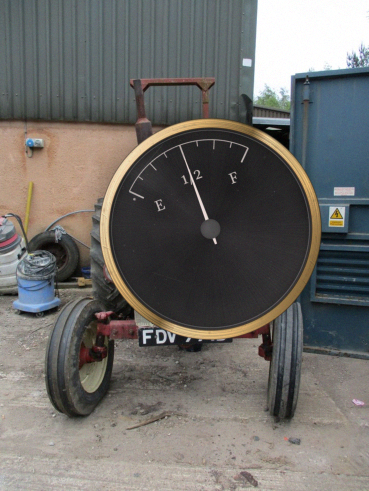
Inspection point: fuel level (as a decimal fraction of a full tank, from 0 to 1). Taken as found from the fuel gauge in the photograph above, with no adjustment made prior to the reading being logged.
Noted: 0.5
